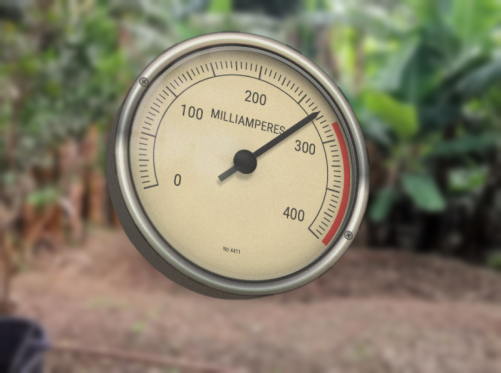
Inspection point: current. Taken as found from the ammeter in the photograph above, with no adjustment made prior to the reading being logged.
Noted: 270 mA
